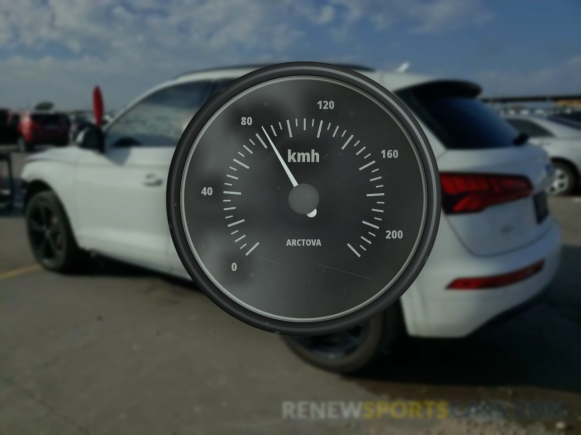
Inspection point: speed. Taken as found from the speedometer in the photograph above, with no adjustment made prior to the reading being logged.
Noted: 85 km/h
